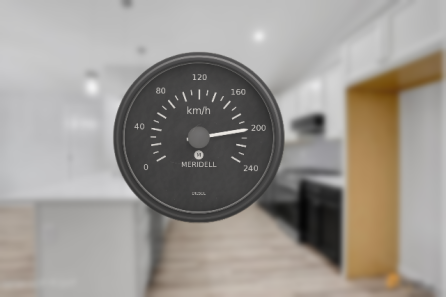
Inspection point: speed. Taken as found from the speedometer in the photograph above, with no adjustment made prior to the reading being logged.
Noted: 200 km/h
